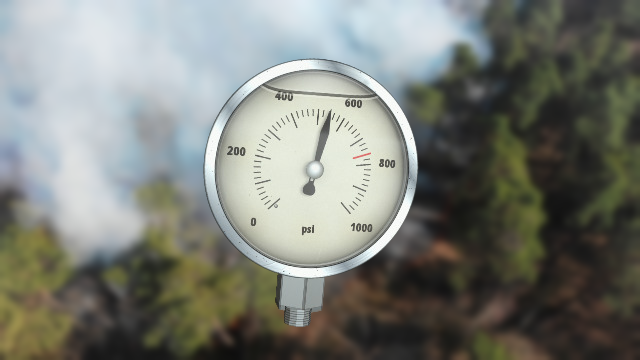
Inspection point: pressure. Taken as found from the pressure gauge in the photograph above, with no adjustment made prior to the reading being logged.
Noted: 540 psi
